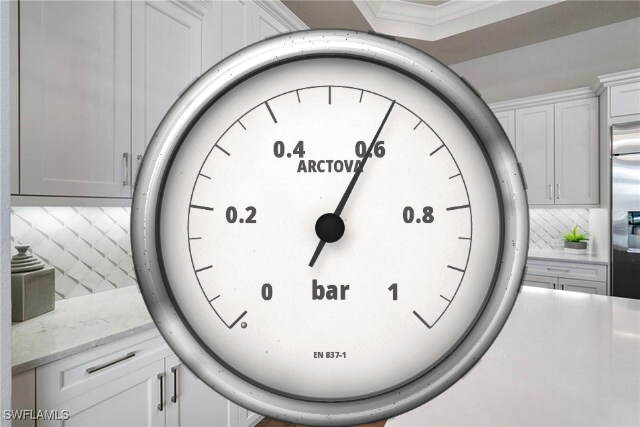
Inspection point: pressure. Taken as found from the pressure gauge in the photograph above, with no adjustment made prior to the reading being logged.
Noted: 0.6 bar
